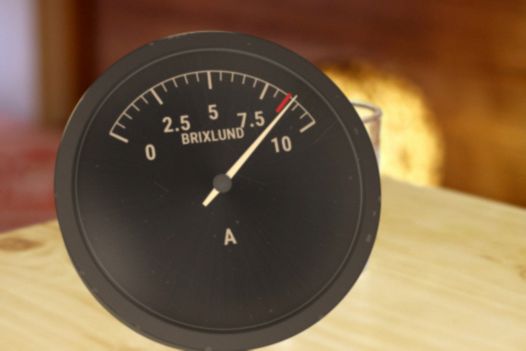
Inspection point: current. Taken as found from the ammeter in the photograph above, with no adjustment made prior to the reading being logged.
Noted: 8.75 A
